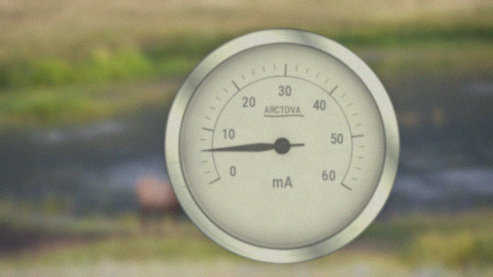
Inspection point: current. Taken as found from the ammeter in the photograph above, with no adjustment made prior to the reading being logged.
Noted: 6 mA
